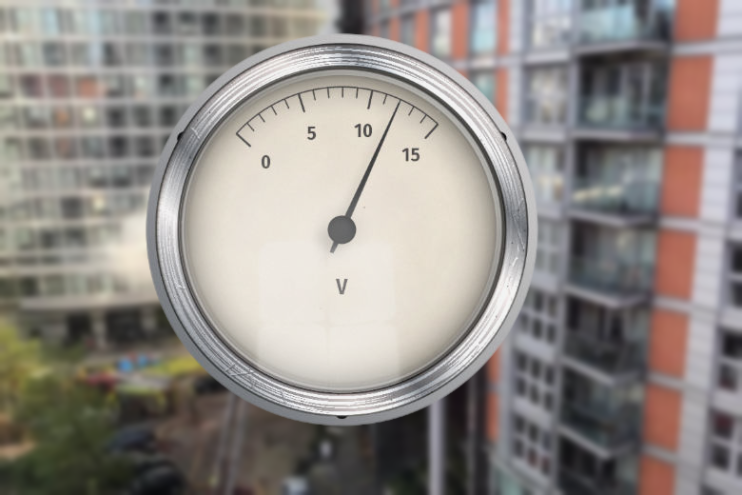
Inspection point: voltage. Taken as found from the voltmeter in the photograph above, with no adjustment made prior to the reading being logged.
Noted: 12 V
